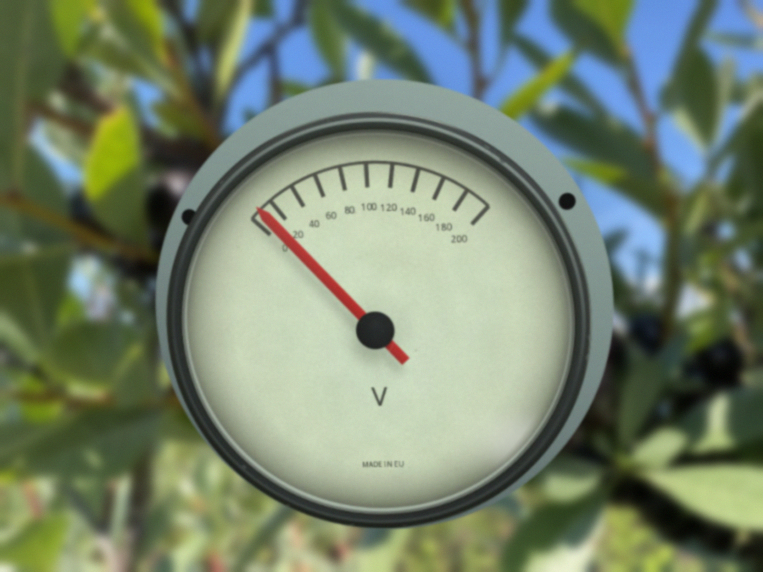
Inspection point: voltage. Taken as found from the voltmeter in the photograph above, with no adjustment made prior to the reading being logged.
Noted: 10 V
